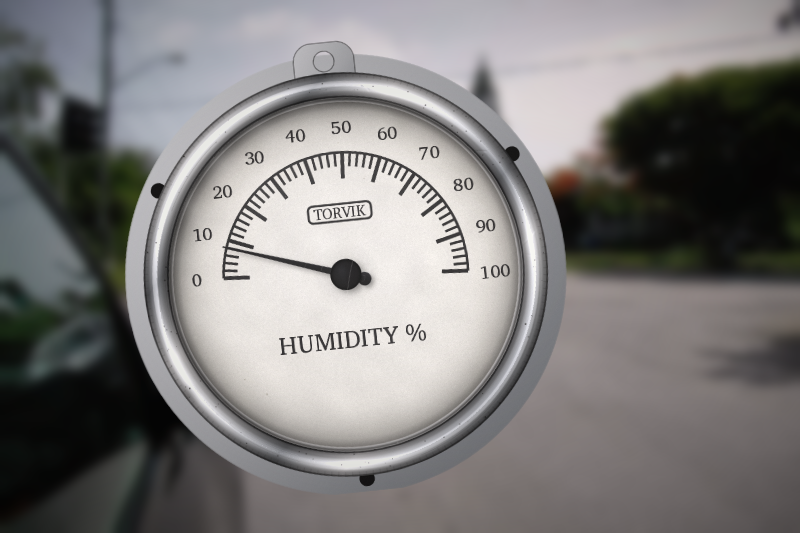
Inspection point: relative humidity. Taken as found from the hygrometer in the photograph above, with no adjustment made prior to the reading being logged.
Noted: 8 %
